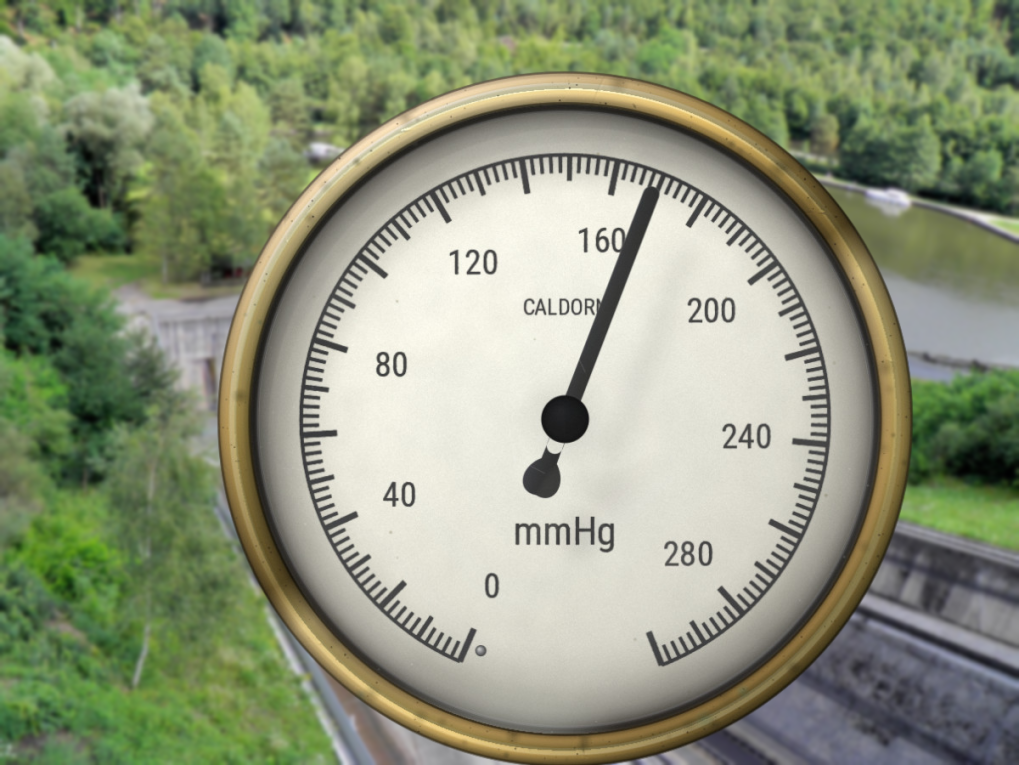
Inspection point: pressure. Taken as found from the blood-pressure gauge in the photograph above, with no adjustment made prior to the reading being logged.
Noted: 169 mmHg
